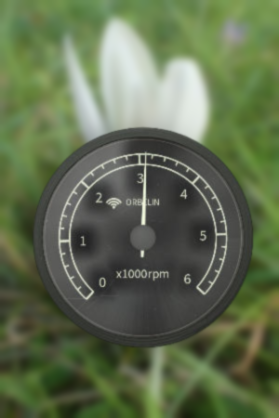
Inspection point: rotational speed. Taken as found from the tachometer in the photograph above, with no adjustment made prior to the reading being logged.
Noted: 3100 rpm
